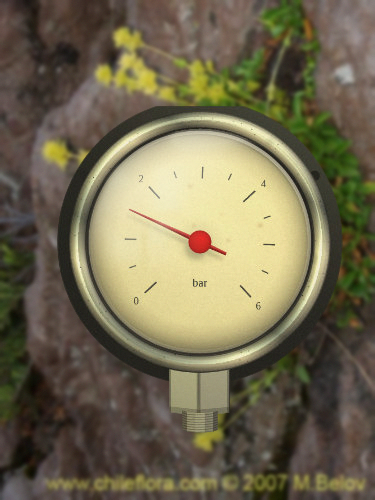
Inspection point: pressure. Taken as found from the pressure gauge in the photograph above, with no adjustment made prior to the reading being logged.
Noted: 1.5 bar
